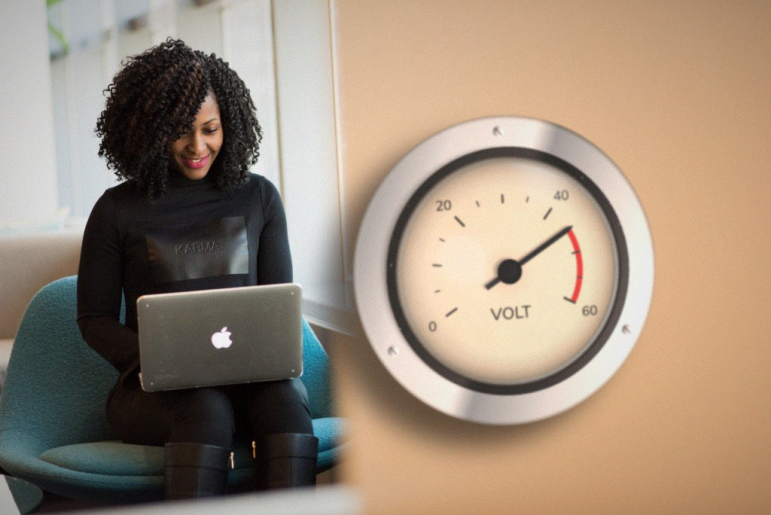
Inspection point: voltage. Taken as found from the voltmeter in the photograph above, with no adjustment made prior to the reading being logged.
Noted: 45 V
